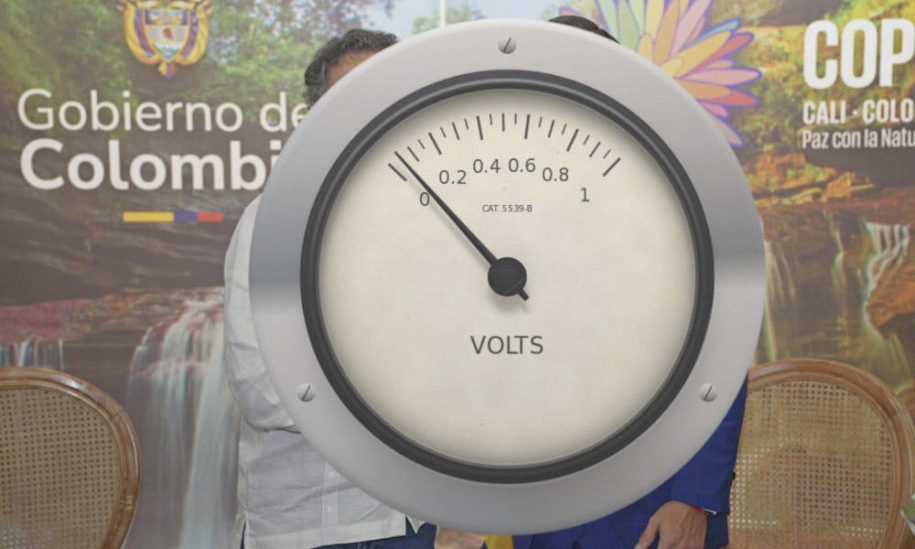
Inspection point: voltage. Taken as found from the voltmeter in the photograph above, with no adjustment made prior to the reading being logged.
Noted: 0.05 V
